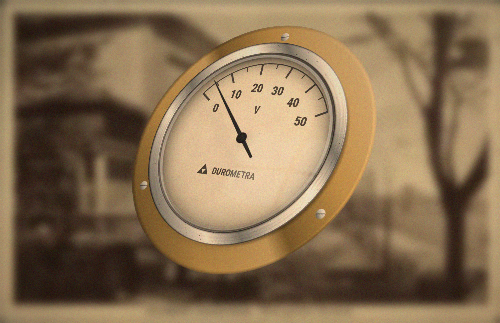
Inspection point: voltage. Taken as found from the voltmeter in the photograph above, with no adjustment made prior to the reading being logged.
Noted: 5 V
